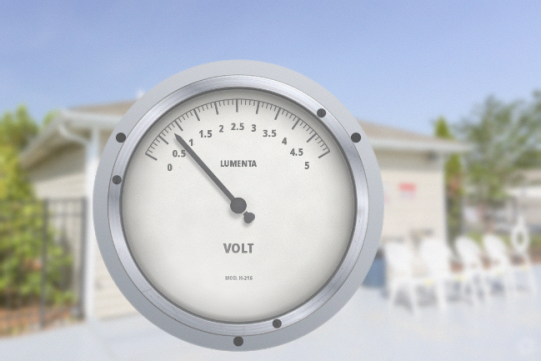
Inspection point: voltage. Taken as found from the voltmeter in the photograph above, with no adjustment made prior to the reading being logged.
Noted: 0.8 V
